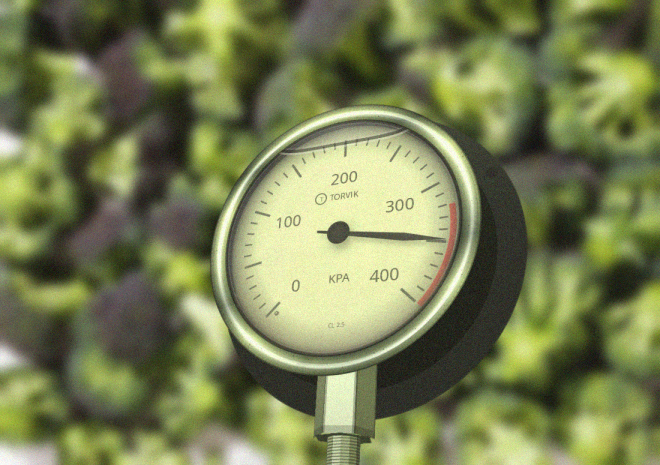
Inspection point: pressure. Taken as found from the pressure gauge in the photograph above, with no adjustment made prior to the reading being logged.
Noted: 350 kPa
